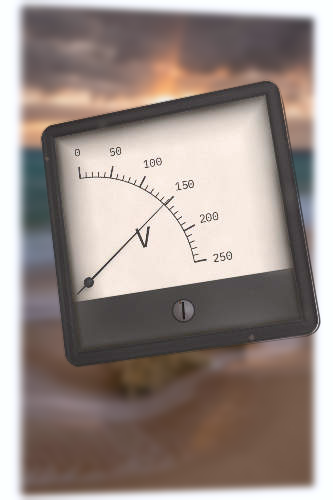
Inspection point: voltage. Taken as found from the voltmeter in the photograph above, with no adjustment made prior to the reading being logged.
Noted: 150 V
